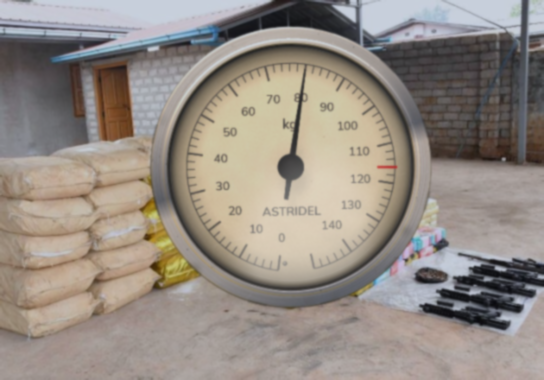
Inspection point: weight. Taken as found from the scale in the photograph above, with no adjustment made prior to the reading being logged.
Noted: 80 kg
